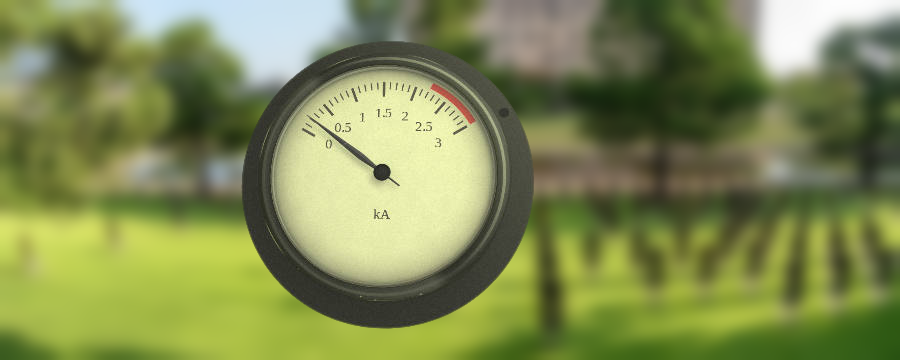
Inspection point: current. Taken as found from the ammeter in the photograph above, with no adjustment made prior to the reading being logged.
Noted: 0.2 kA
